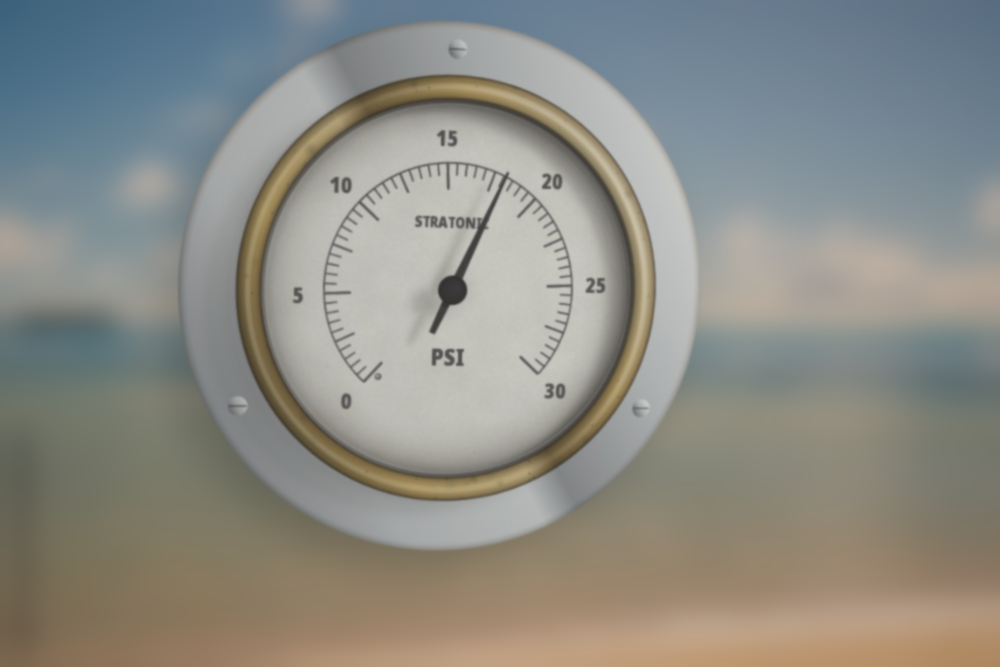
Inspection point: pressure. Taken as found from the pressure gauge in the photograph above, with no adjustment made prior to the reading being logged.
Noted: 18 psi
